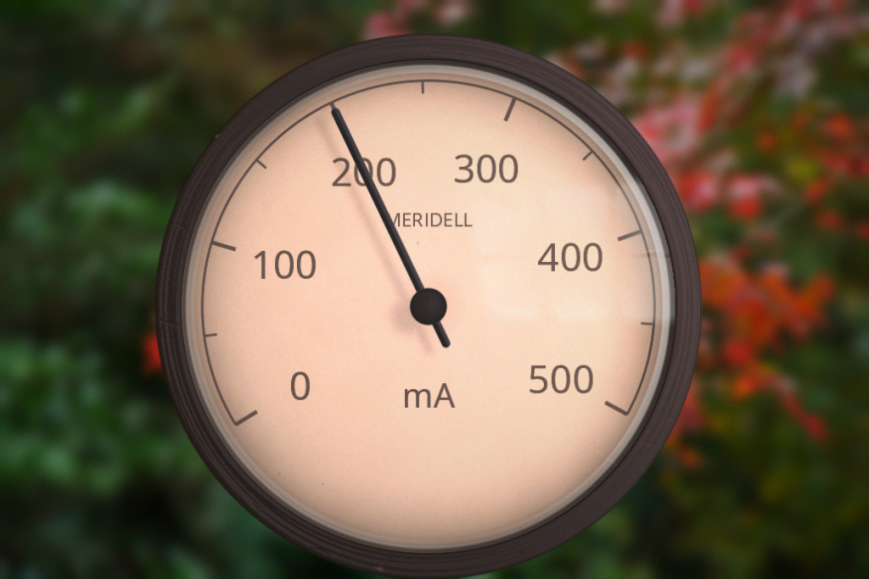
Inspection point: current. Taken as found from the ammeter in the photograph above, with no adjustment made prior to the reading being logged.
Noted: 200 mA
